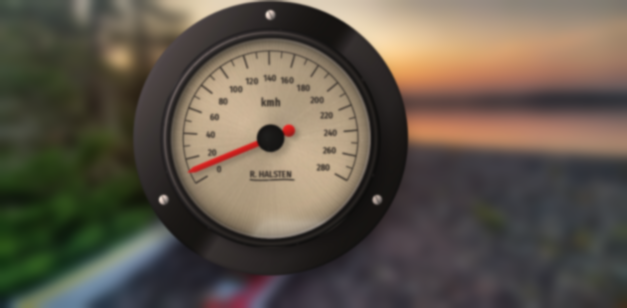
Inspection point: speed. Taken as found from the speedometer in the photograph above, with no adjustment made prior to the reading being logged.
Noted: 10 km/h
